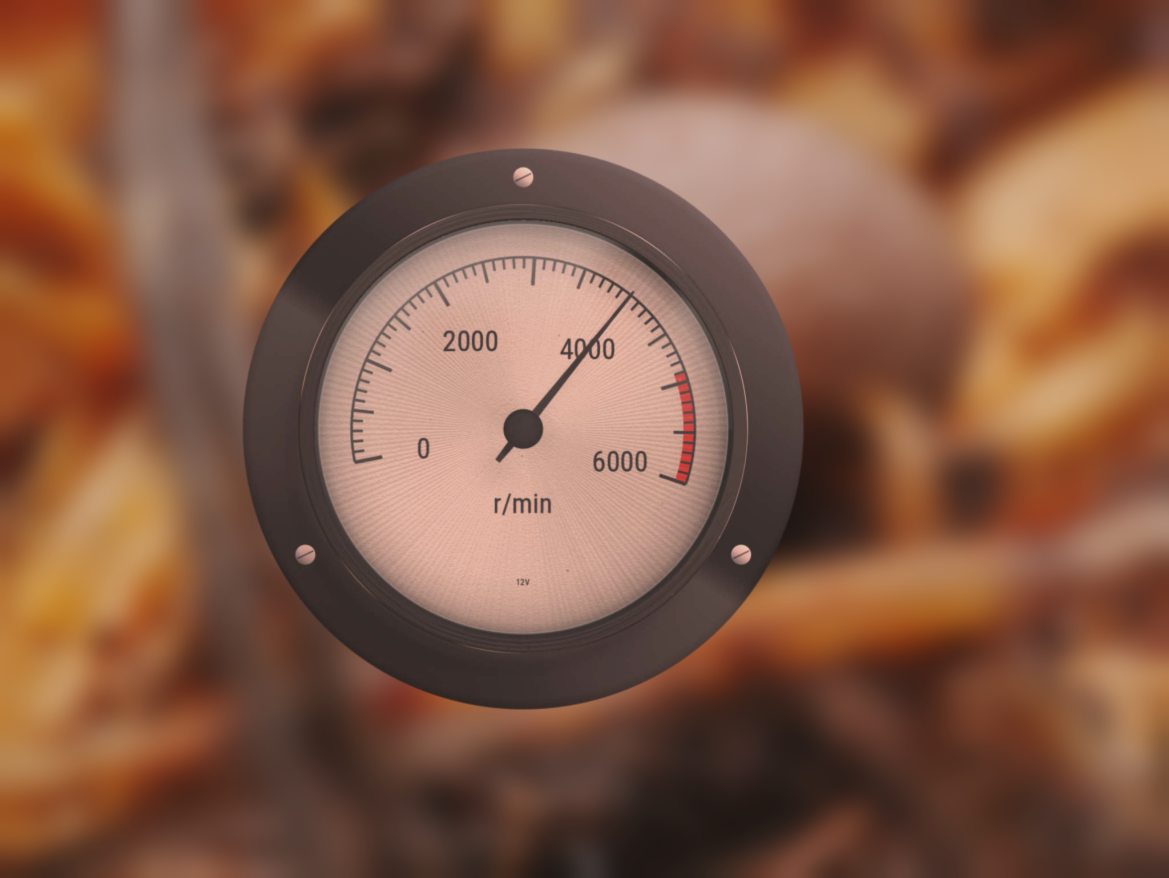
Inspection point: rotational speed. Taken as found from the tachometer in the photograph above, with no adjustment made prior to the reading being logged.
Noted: 4000 rpm
